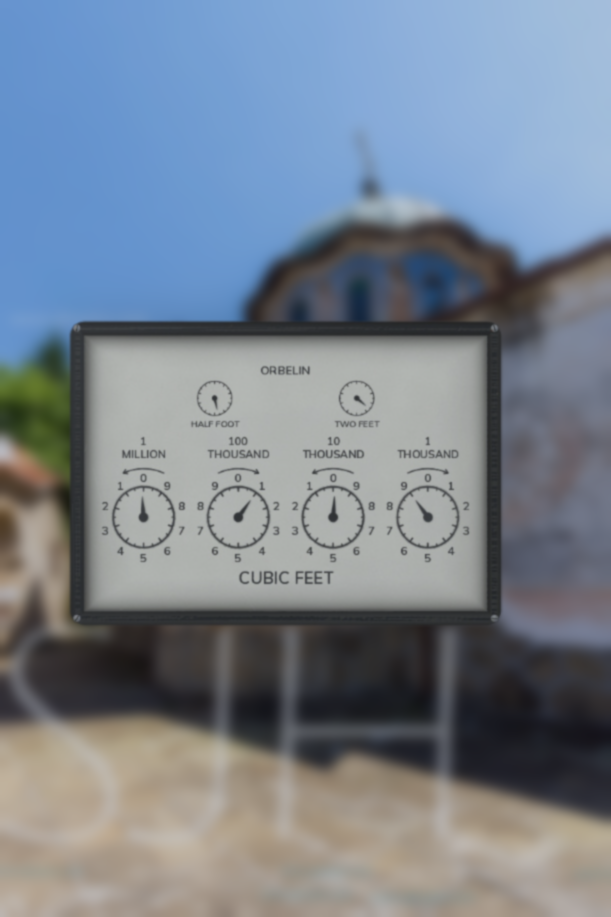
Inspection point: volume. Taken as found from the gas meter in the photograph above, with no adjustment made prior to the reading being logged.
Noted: 9900 ft³
